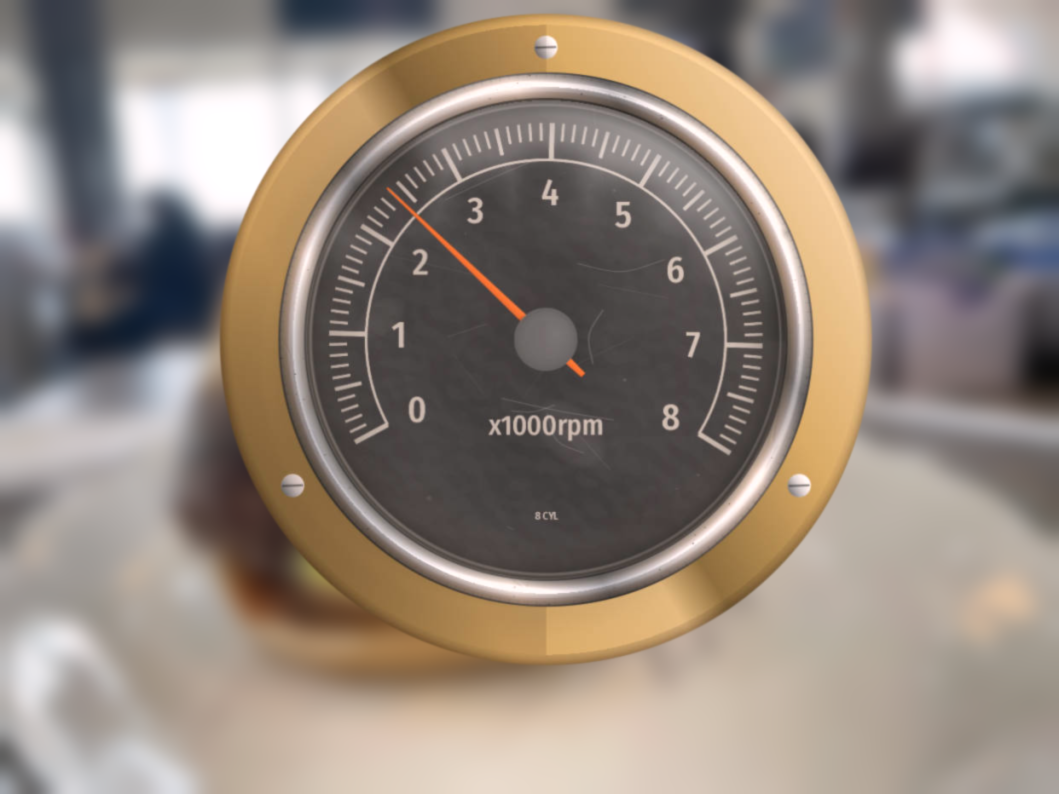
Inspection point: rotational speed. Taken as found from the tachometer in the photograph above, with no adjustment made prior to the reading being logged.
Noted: 2400 rpm
